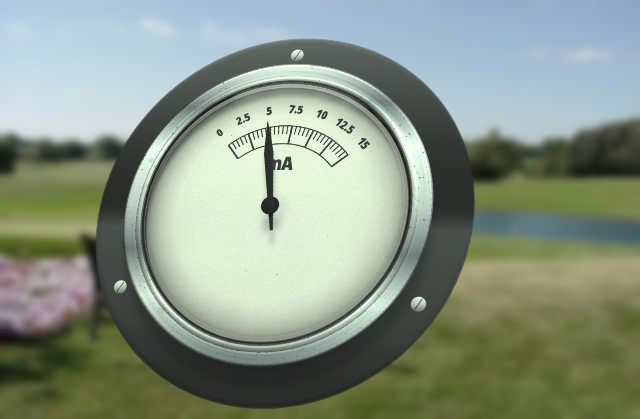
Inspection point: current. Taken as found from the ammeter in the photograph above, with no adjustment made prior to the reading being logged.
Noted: 5 mA
